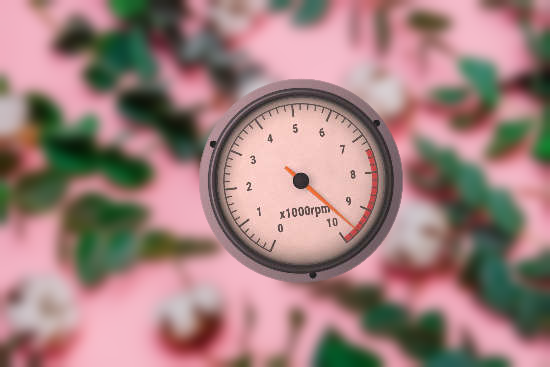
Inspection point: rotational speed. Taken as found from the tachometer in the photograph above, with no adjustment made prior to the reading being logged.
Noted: 9600 rpm
